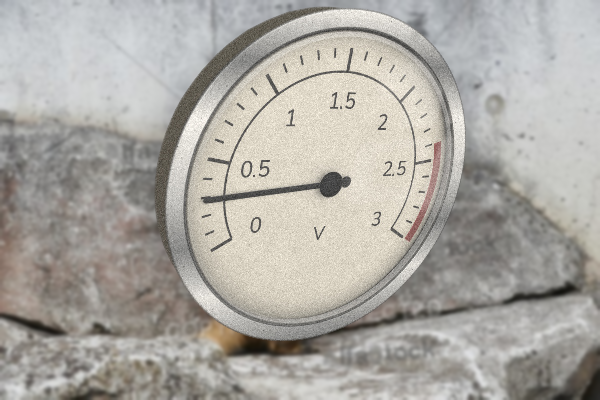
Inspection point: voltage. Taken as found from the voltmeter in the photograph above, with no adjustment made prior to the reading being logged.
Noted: 0.3 V
